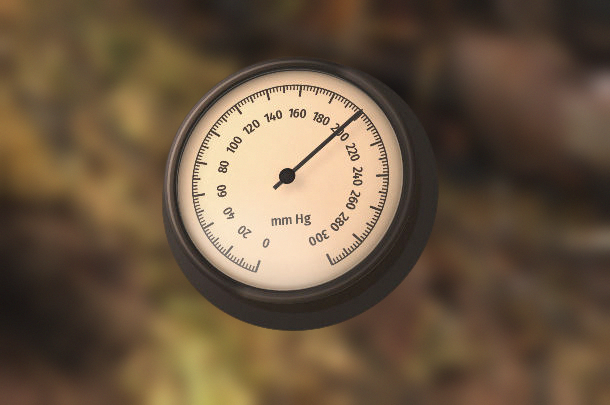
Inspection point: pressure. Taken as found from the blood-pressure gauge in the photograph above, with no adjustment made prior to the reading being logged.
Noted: 200 mmHg
